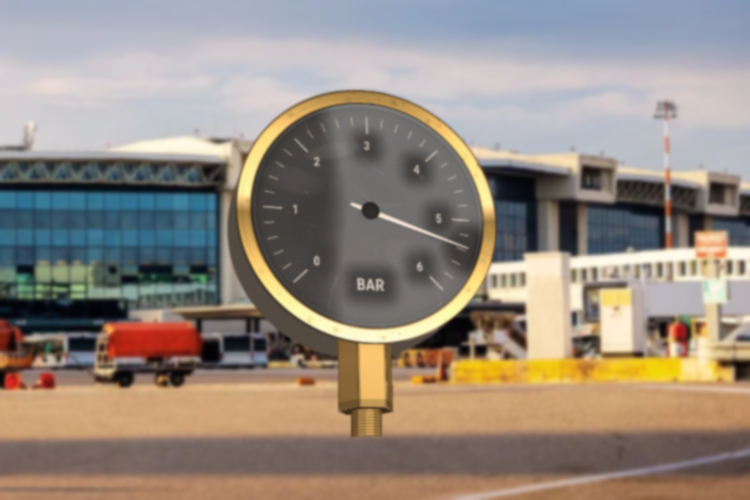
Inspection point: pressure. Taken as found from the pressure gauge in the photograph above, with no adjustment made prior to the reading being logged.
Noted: 5.4 bar
